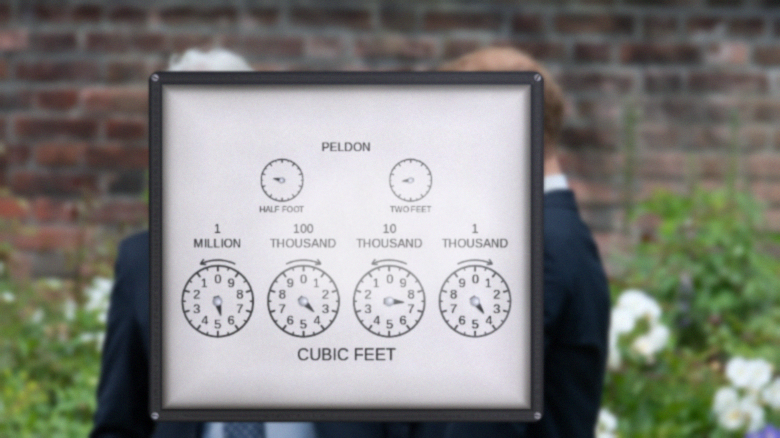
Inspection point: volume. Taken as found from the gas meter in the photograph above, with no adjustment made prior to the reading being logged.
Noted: 537400 ft³
